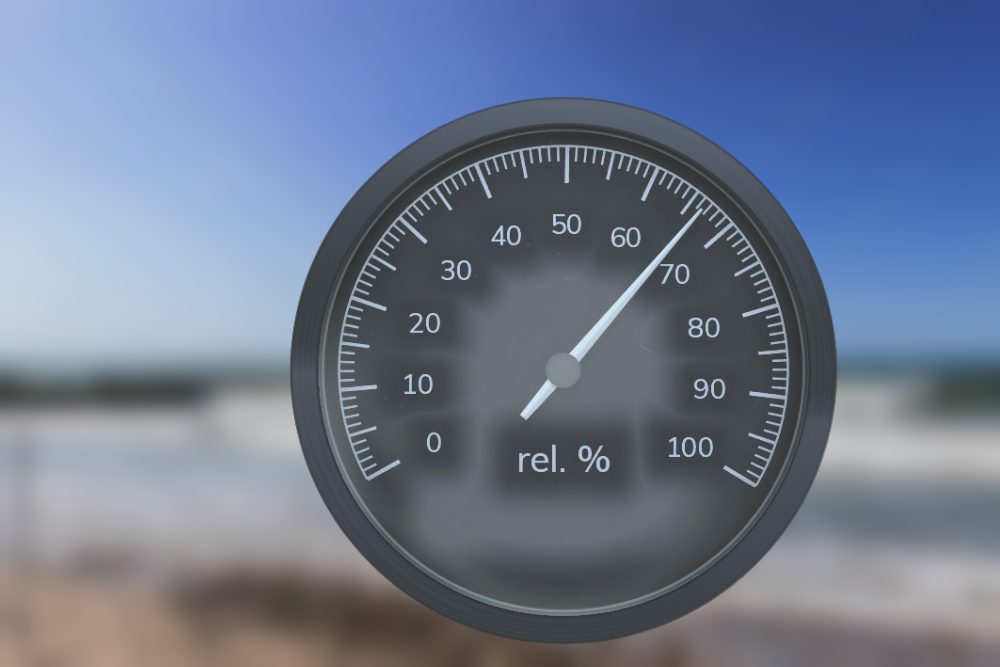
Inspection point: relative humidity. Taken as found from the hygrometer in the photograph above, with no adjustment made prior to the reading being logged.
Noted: 66.5 %
